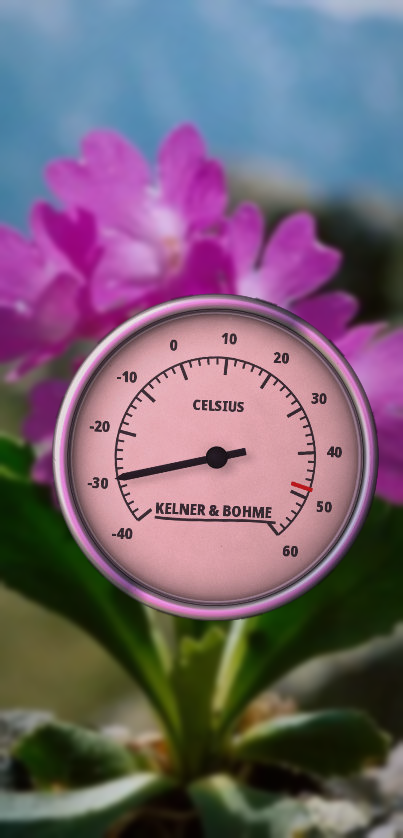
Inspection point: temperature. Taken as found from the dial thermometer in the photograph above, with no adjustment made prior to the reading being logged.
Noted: -30 °C
